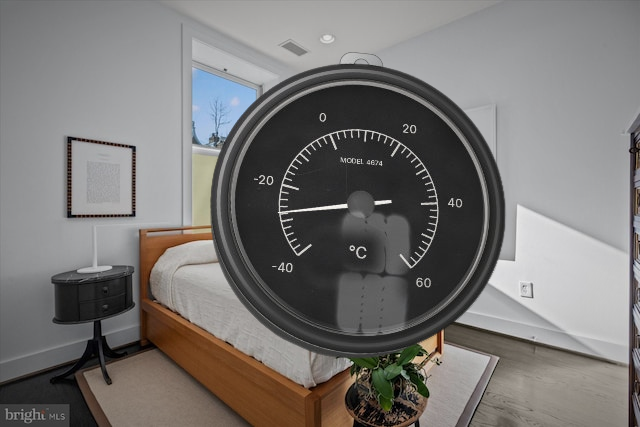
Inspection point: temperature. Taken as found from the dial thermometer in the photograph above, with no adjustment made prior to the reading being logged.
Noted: -28 °C
